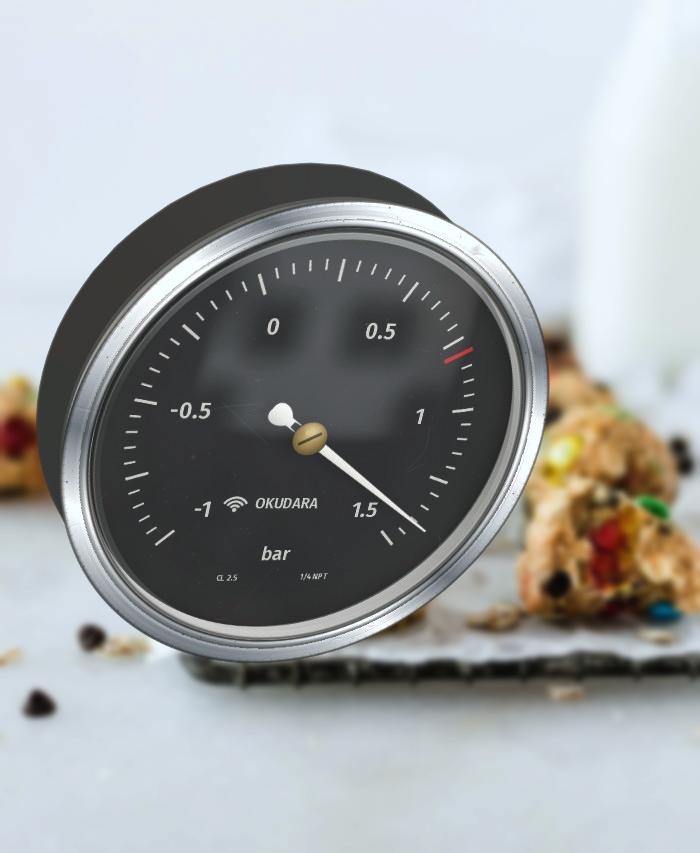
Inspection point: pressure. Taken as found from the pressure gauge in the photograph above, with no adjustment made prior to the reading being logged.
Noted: 1.4 bar
